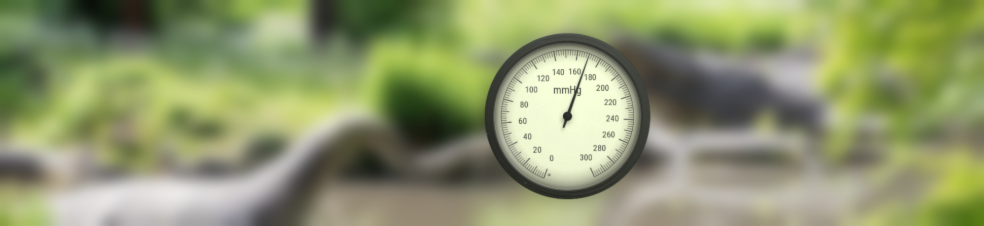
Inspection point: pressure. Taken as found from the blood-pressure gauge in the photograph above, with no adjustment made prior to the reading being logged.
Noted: 170 mmHg
